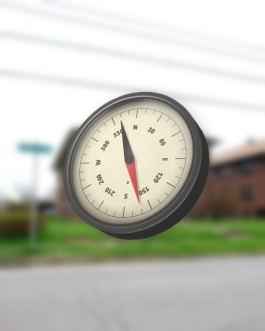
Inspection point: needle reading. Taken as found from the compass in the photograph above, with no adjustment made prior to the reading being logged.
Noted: 160 °
